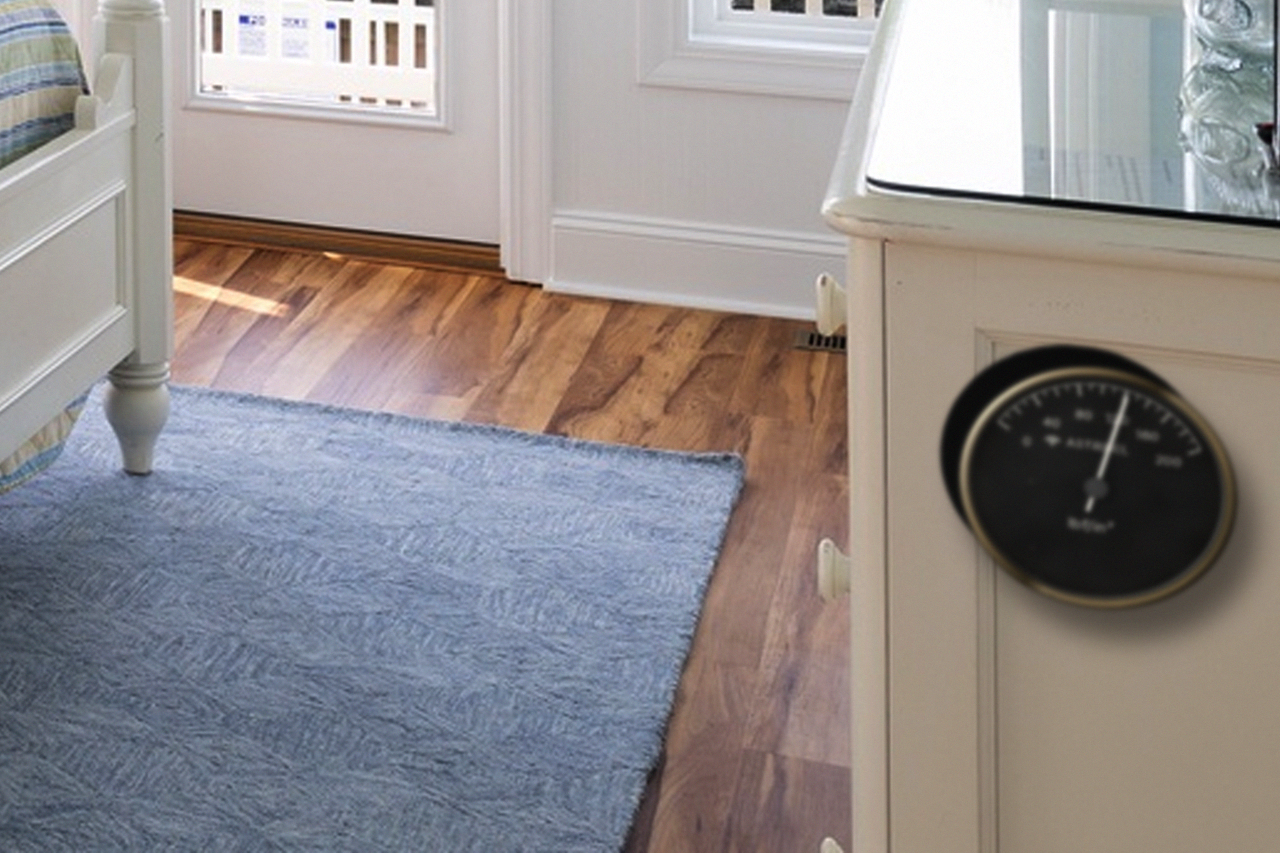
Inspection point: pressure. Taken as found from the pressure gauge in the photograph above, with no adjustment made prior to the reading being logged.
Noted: 120 psi
